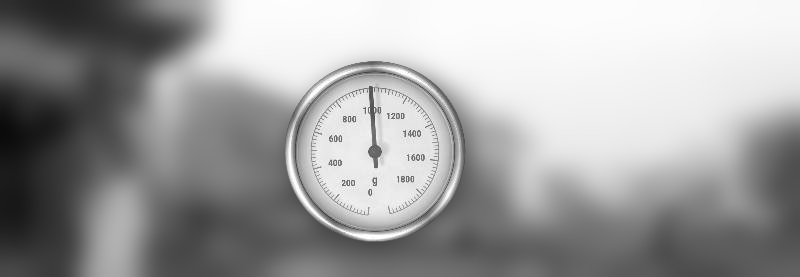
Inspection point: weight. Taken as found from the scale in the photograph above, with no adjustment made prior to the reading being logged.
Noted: 1000 g
